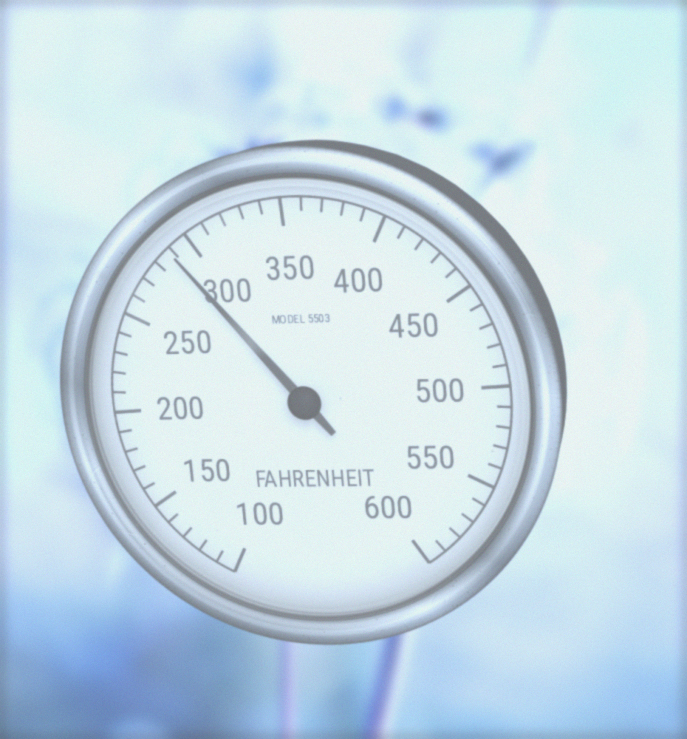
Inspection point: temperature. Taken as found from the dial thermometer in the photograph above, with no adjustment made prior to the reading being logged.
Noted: 290 °F
